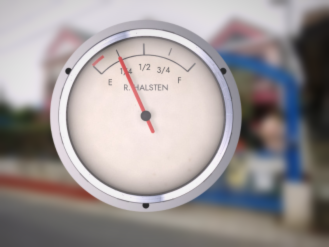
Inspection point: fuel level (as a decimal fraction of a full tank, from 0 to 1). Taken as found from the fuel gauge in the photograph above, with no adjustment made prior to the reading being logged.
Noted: 0.25
